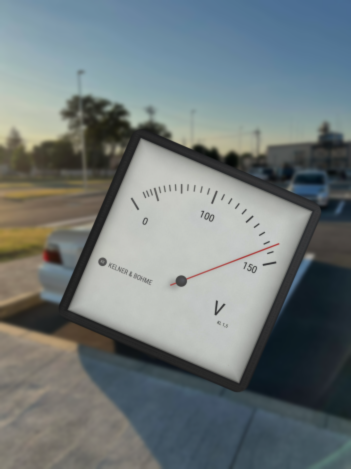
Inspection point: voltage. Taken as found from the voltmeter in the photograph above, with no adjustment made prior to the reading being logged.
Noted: 142.5 V
